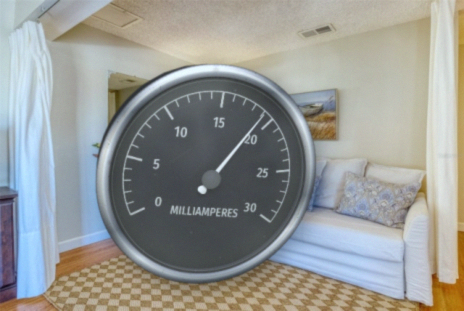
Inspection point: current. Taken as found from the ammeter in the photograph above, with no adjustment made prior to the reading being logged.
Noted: 19 mA
